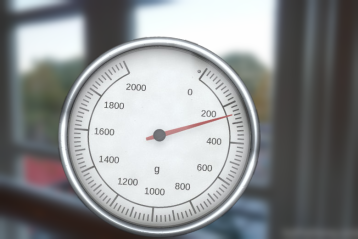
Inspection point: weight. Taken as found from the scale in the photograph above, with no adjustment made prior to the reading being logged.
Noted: 260 g
